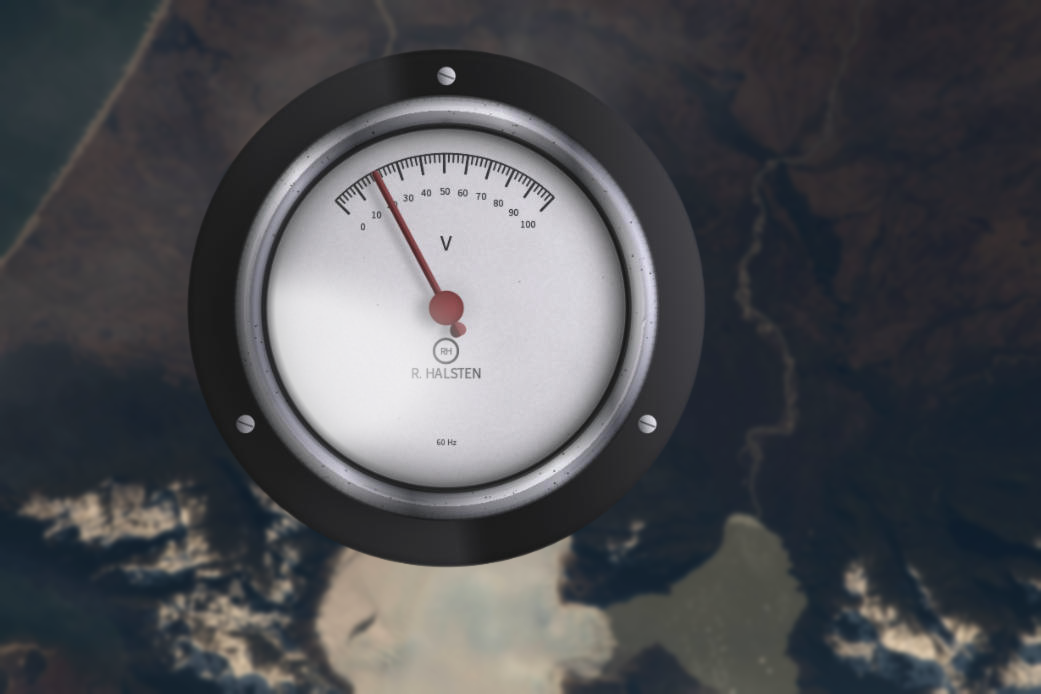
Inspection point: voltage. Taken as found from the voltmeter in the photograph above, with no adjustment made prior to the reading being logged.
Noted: 20 V
